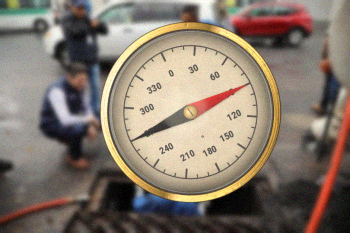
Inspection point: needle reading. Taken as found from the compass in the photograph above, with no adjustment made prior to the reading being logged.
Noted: 90 °
